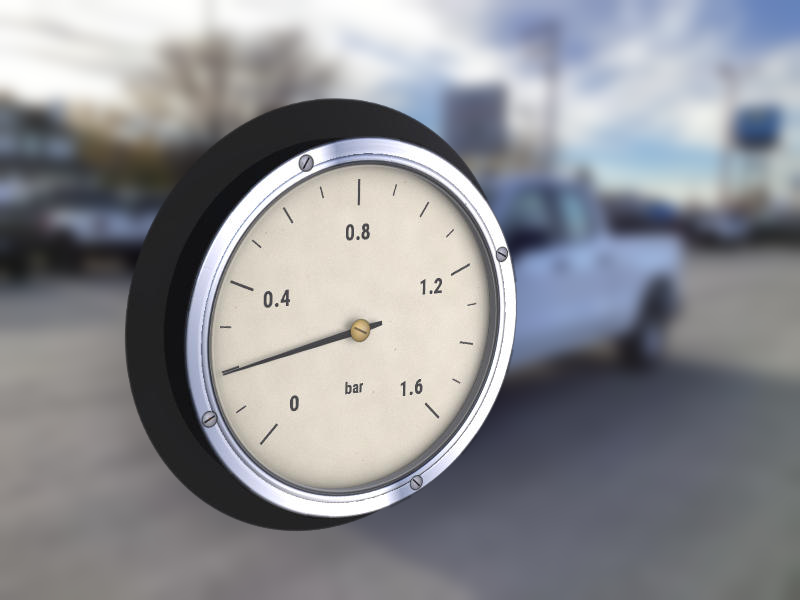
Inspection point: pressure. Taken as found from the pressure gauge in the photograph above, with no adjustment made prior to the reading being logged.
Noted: 0.2 bar
